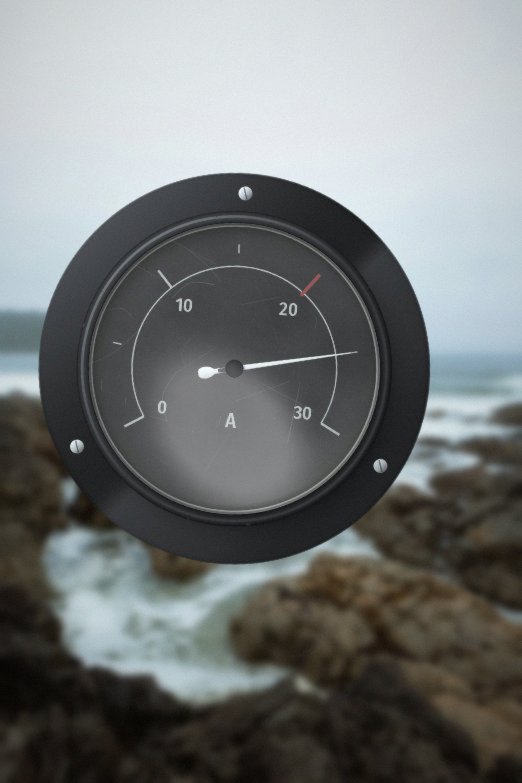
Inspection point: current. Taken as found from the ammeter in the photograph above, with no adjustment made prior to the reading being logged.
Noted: 25 A
